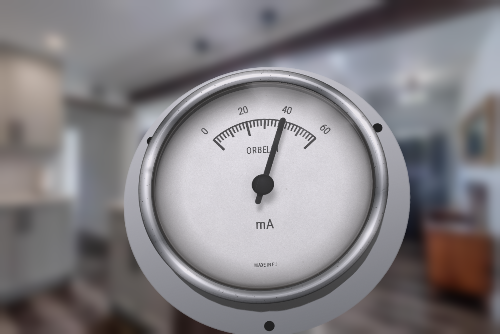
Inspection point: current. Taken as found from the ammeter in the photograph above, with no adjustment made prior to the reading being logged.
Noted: 40 mA
